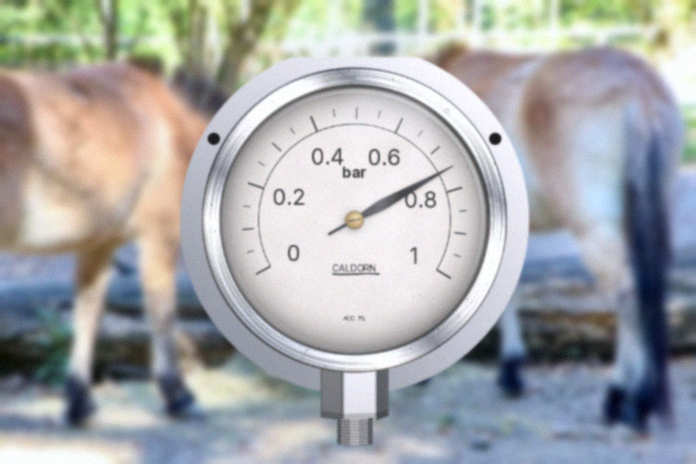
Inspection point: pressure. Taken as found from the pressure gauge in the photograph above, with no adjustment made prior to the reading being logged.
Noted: 0.75 bar
